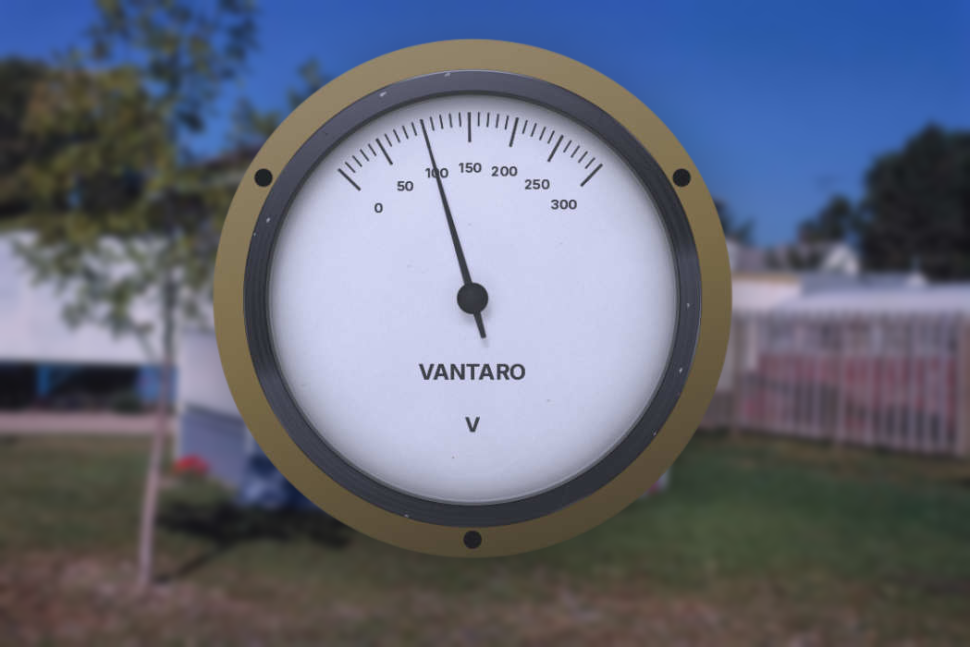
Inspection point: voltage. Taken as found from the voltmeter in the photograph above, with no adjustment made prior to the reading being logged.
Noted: 100 V
